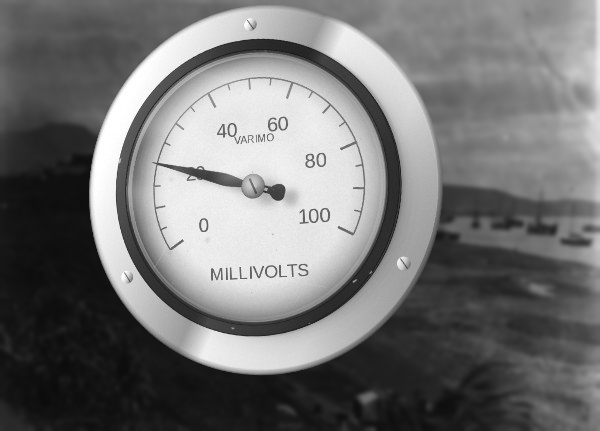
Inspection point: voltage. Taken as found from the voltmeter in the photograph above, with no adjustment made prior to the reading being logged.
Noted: 20 mV
